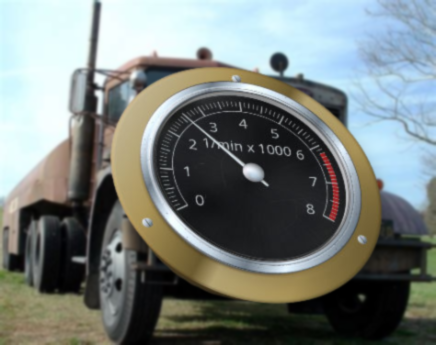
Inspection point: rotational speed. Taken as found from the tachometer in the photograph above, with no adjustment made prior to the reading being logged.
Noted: 2500 rpm
